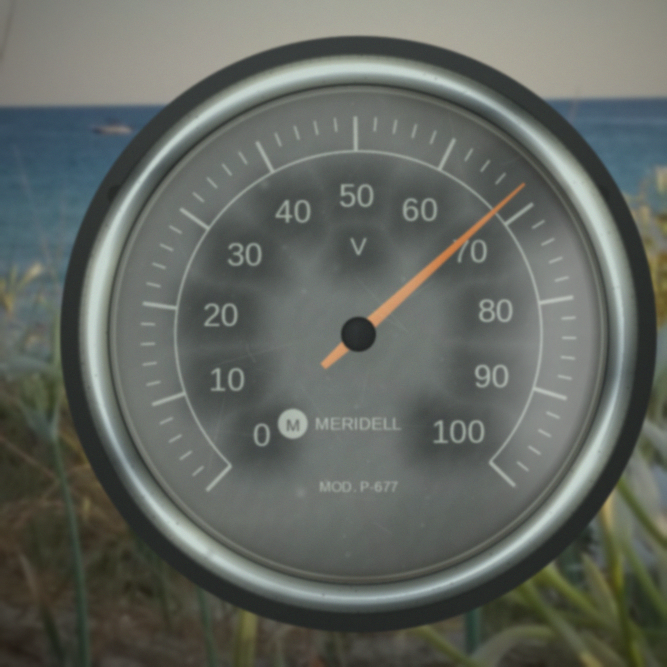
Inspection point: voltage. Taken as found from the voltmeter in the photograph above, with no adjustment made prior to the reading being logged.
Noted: 68 V
